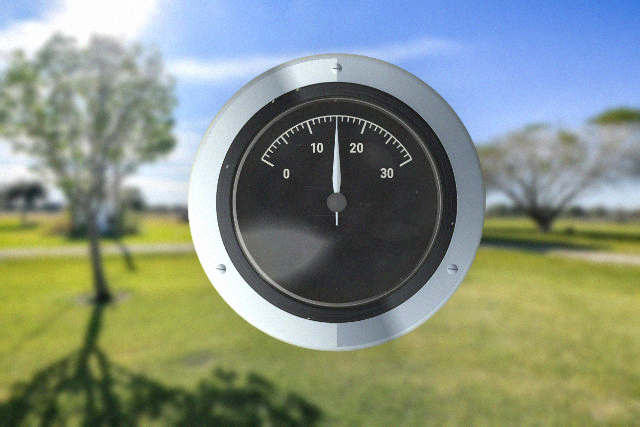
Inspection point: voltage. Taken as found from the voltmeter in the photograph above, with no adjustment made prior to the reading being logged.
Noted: 15 V
